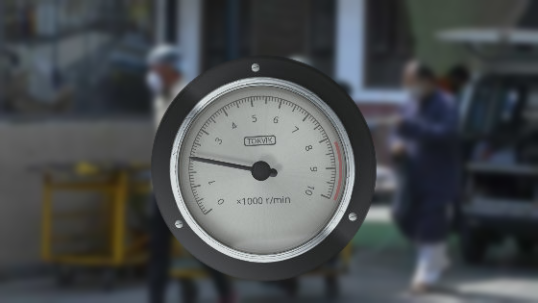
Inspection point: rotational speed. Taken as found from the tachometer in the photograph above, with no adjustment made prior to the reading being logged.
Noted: 2000 rpm
